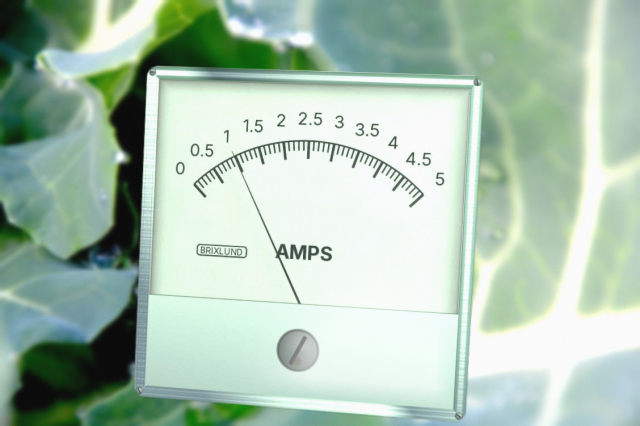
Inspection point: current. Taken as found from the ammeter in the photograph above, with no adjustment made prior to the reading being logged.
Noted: 1 A
